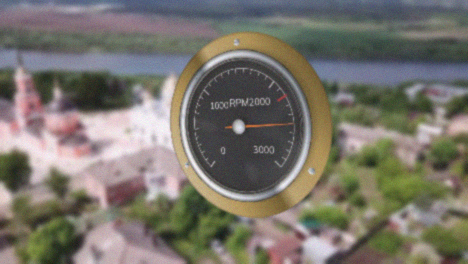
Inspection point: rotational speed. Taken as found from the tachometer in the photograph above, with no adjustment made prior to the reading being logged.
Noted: 2500 rpm
